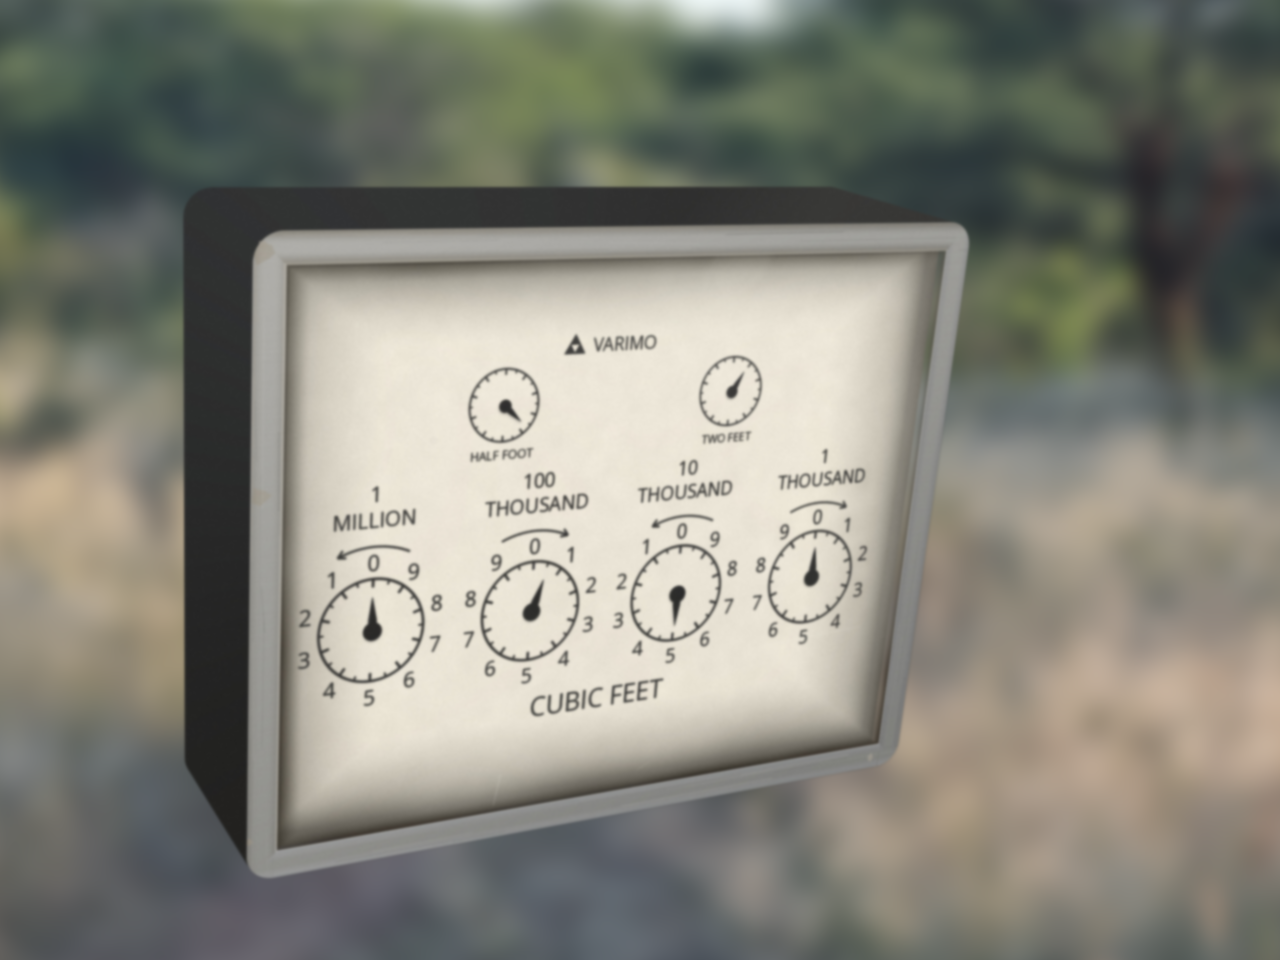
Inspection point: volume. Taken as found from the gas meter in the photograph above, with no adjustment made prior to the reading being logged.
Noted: 5000 ft³
